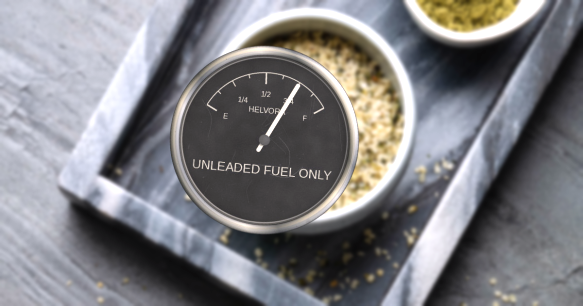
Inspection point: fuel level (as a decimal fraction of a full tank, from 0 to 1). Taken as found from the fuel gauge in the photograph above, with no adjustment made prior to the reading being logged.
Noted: 0.75
